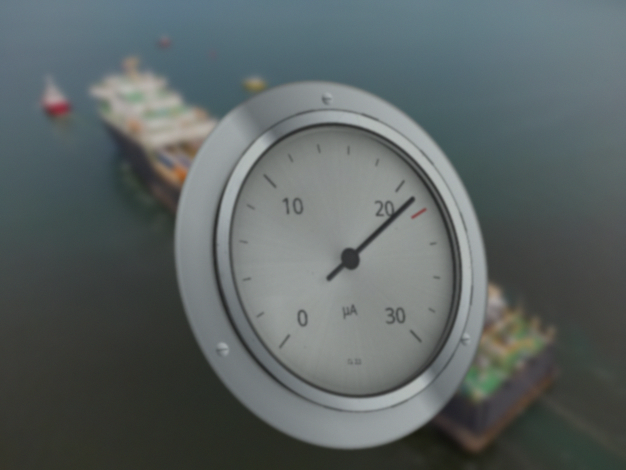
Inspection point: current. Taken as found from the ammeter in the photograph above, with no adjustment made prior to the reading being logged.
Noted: 21 µA
